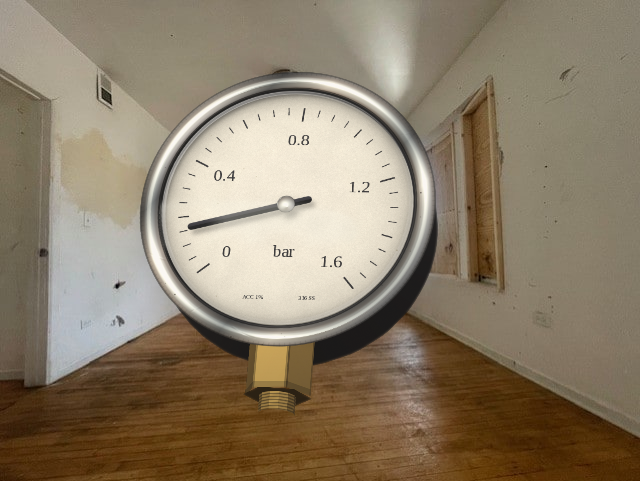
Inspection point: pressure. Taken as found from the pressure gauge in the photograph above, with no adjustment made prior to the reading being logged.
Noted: 0.15 bar
